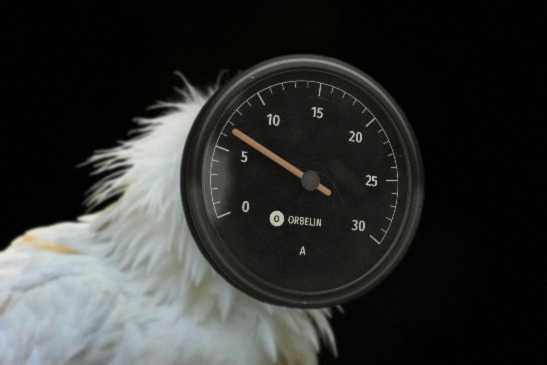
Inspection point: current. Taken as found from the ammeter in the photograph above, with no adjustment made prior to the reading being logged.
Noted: 6.5 A
